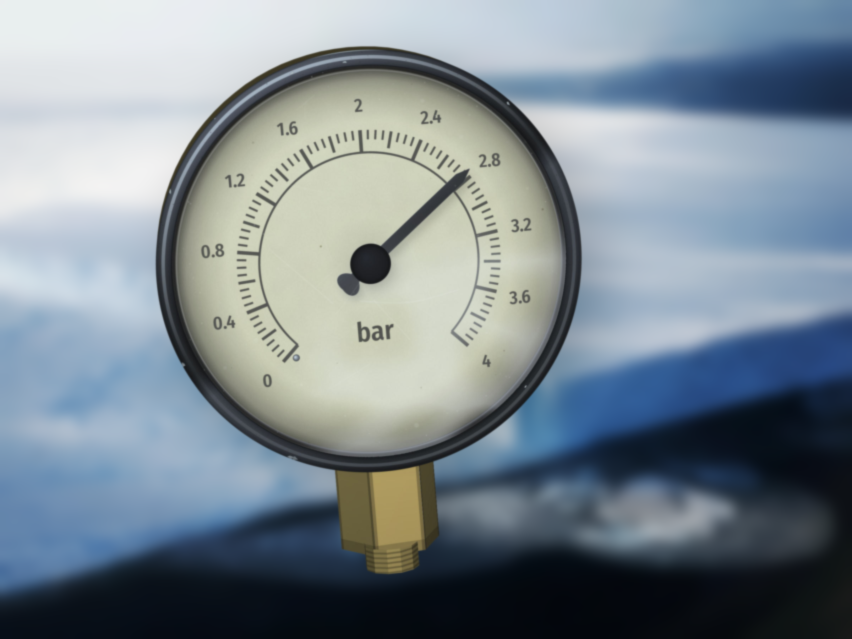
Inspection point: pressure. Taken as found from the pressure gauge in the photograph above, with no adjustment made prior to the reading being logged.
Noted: 2.75 bar
